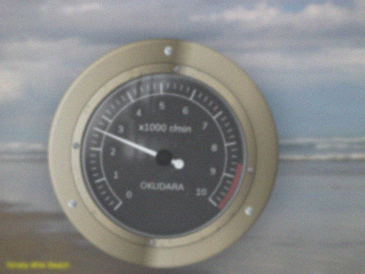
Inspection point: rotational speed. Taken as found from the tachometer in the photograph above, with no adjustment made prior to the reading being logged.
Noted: 2600 rpm
